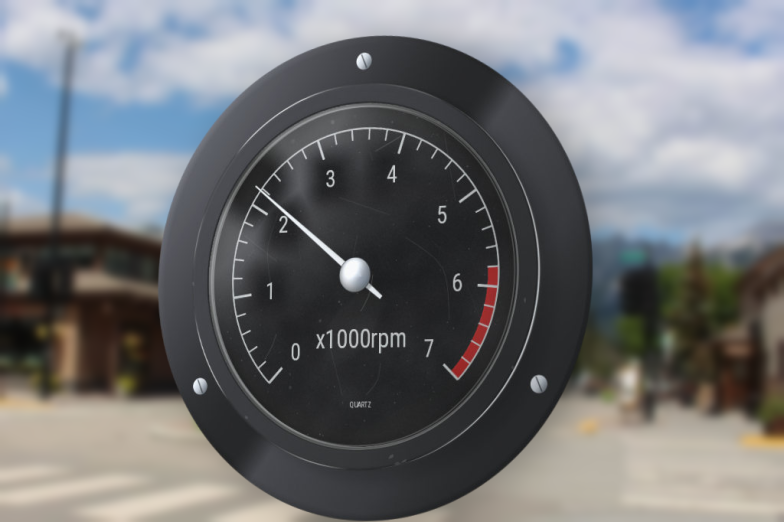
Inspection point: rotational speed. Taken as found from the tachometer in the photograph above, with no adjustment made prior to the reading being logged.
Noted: 2200 rpm
